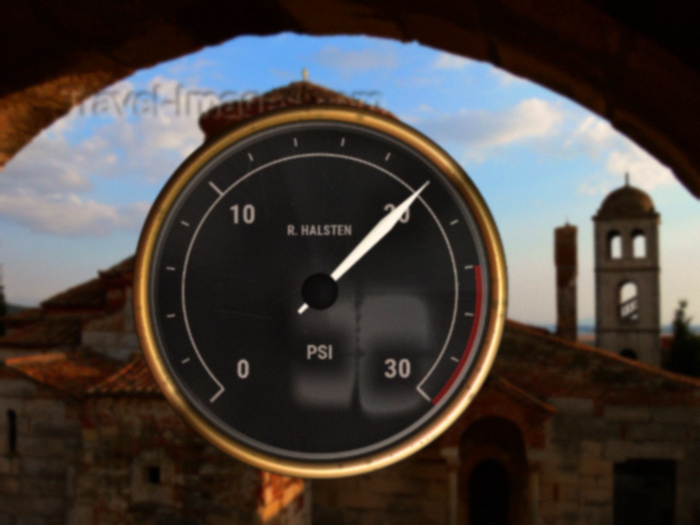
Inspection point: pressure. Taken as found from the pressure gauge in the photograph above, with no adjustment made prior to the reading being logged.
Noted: 20 psi
